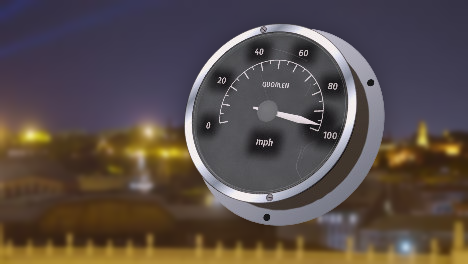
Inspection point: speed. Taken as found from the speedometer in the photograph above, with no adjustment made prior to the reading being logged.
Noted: 97.5 mph
